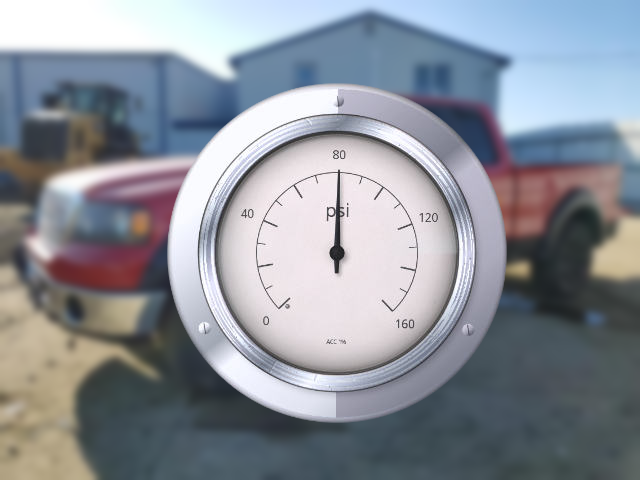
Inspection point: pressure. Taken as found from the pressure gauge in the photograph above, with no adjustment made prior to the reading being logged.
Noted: 80 psi
